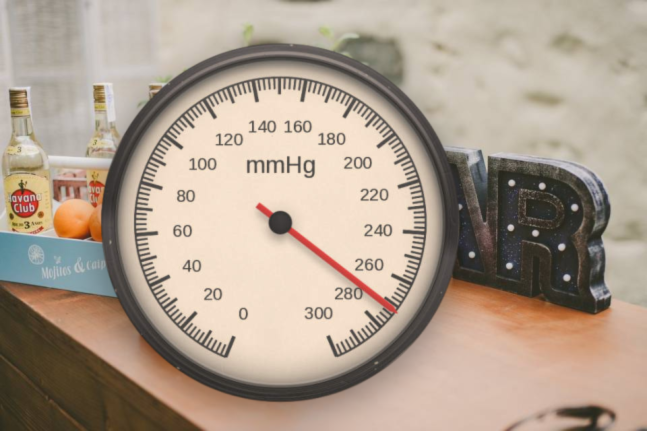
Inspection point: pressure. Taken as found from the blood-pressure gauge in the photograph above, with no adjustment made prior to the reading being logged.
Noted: 272 mmHg
